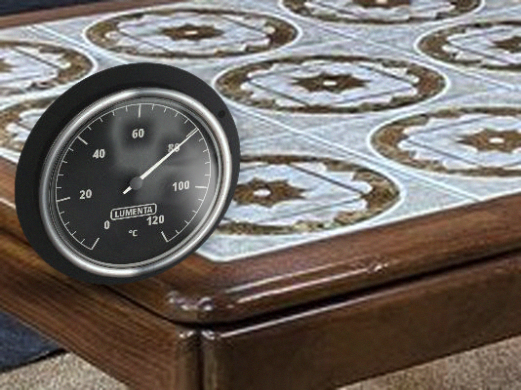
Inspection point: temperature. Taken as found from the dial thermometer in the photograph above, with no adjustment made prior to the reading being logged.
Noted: 80 °C
